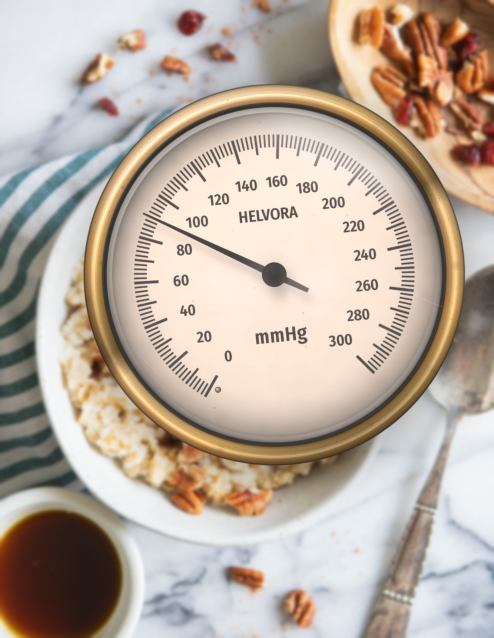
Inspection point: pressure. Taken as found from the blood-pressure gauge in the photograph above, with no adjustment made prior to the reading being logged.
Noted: 90 mmHg
